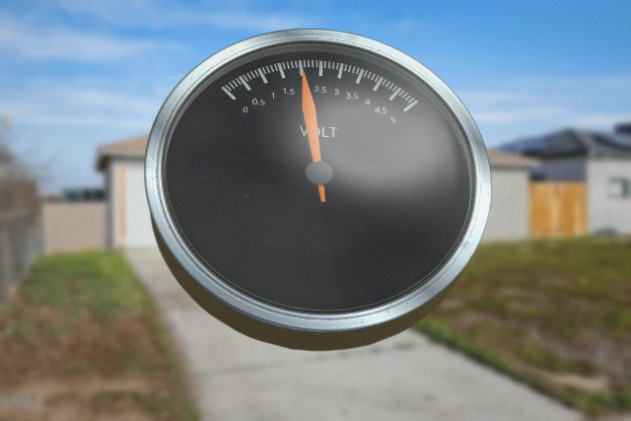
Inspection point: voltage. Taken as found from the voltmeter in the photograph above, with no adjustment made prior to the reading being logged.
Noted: 2 V
